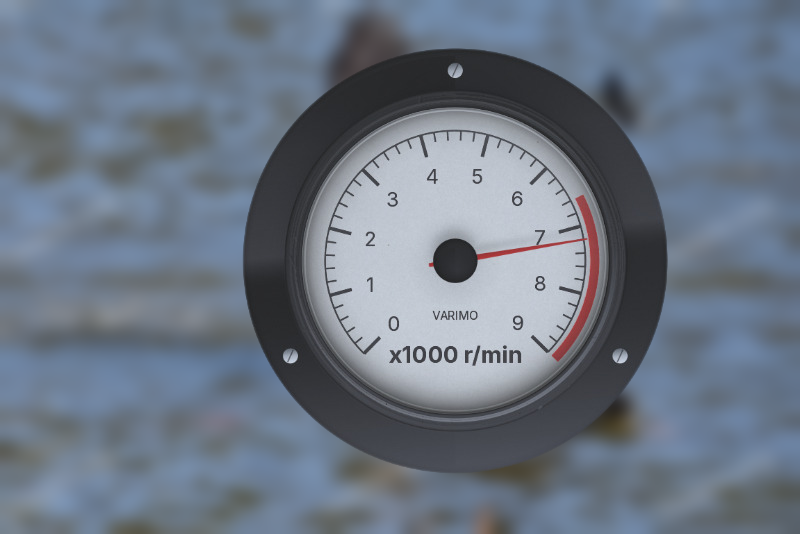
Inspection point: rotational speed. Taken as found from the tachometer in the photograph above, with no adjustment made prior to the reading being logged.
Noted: 7200 rpm
